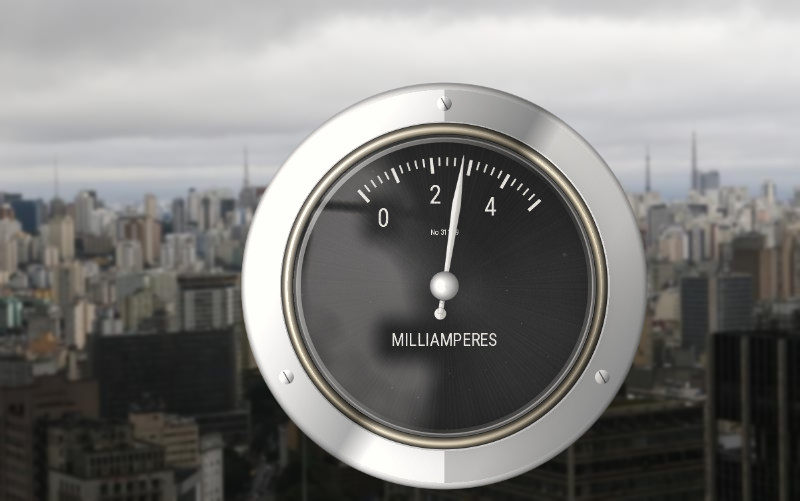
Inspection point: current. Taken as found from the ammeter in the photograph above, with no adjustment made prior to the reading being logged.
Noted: 2.8 mA
